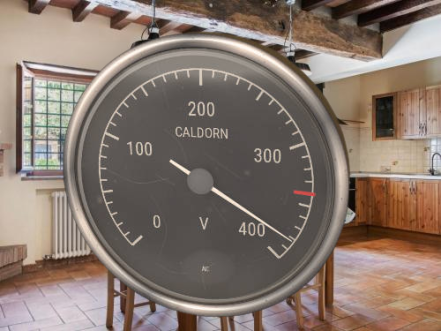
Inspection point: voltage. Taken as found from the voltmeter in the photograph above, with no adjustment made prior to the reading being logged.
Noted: 380 V
